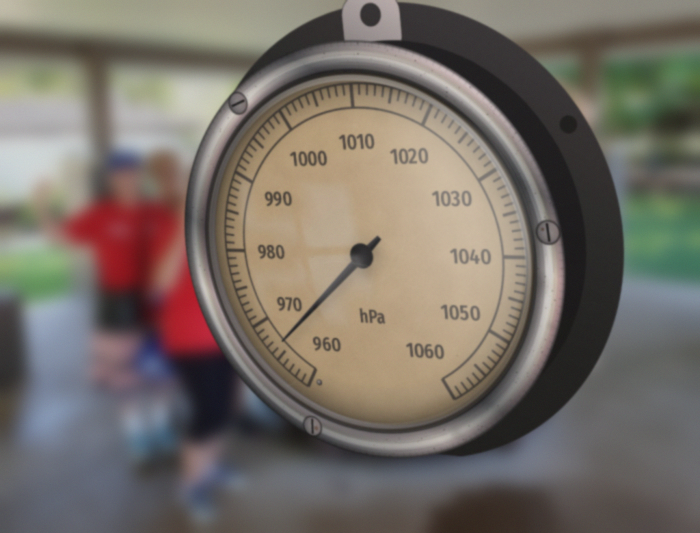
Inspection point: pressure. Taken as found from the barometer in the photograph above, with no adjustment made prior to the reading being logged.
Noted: 966 hPa
